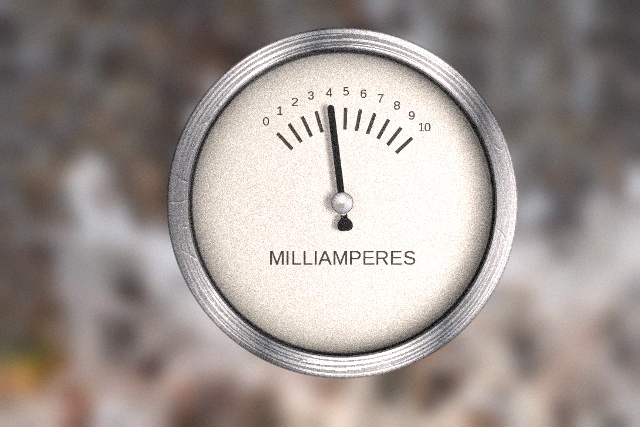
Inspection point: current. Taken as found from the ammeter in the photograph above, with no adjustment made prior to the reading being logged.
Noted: 4 mA
